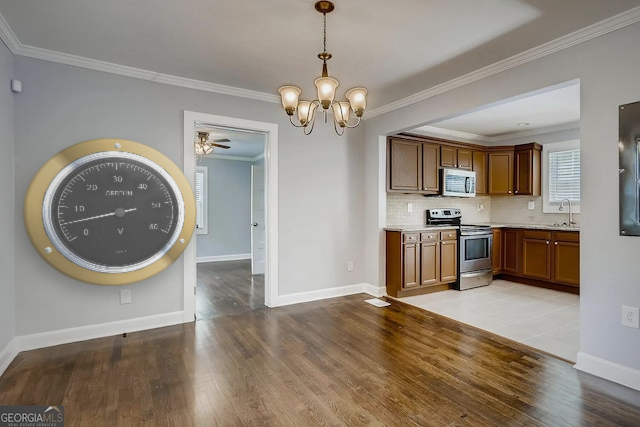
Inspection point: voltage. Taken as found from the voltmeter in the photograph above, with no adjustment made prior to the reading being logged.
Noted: 5 V
